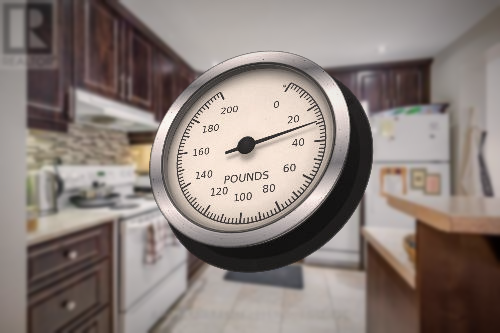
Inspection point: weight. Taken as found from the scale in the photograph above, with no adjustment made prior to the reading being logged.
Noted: 30 lb
